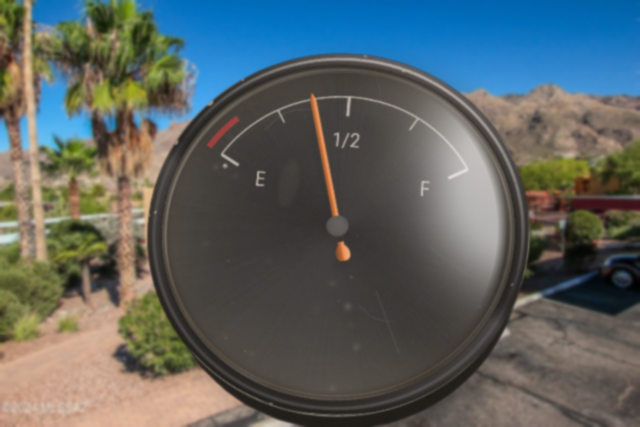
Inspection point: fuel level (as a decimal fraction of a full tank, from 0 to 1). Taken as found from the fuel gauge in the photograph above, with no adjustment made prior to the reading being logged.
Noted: 0.375
